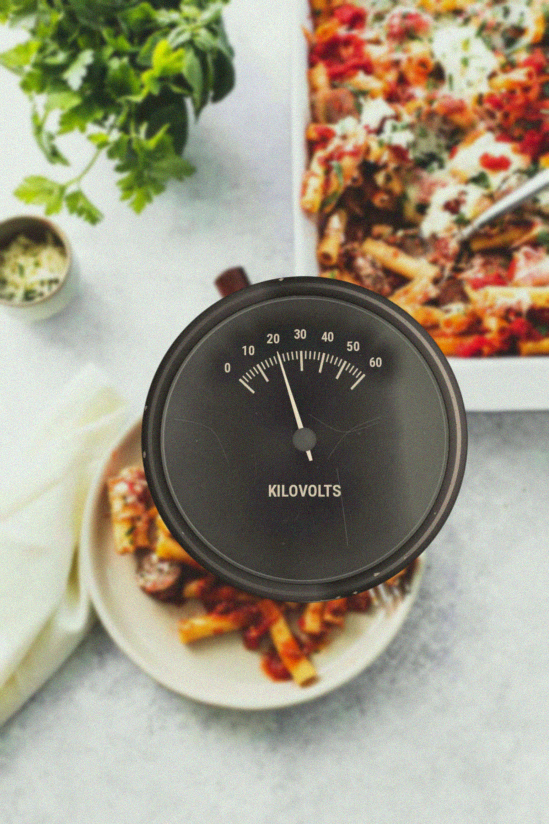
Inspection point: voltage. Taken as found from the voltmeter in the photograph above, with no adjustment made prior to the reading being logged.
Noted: 20 kV
